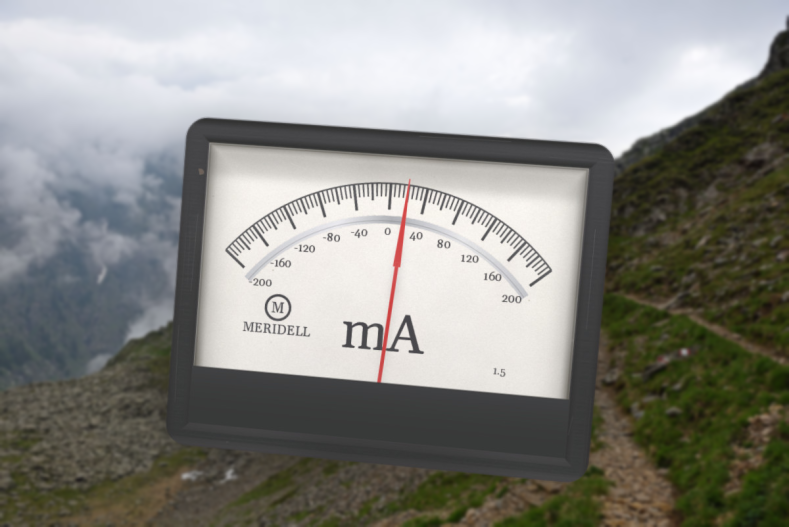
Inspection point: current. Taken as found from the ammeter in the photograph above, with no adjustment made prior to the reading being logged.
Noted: 20 mA
